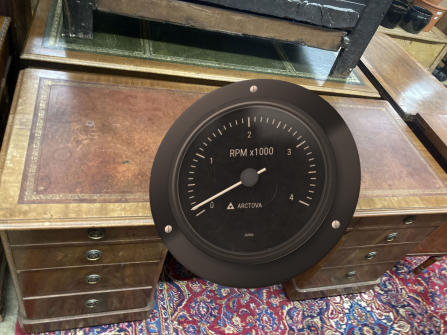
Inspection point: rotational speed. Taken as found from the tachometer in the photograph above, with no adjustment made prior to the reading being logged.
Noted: 100 rpm
